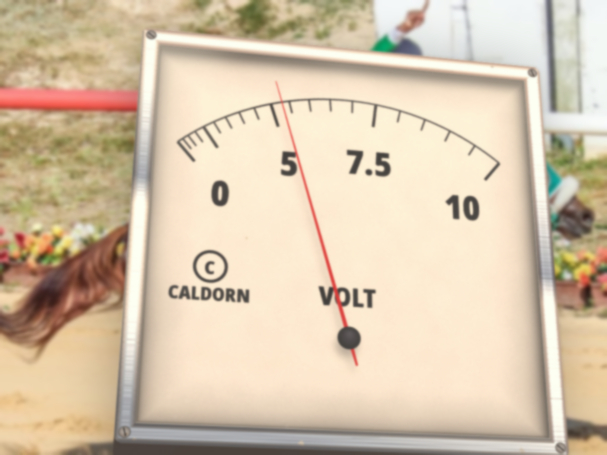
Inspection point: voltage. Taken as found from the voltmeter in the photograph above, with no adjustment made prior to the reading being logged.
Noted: 5.25 V
